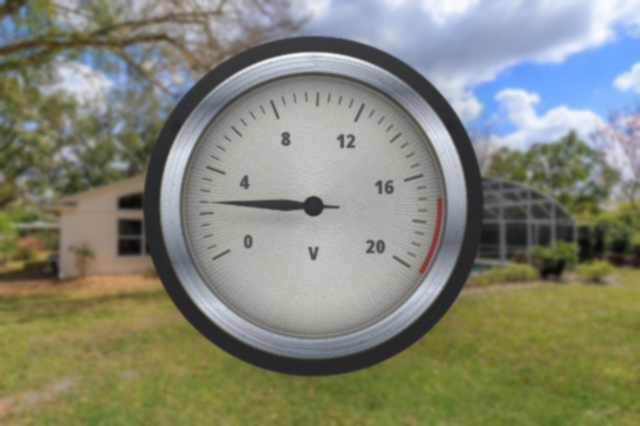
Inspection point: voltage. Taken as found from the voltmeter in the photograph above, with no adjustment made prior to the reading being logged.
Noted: 2.5 V
